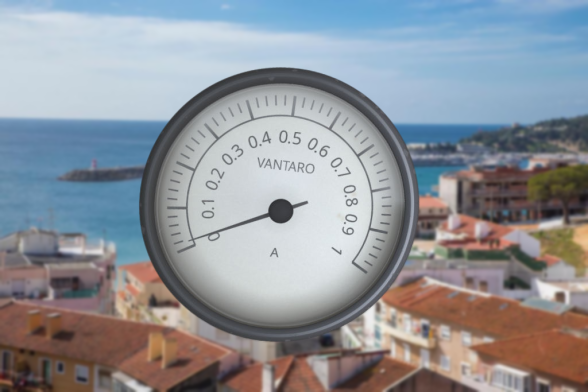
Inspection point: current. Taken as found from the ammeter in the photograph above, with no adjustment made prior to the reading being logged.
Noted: 0.02 A
